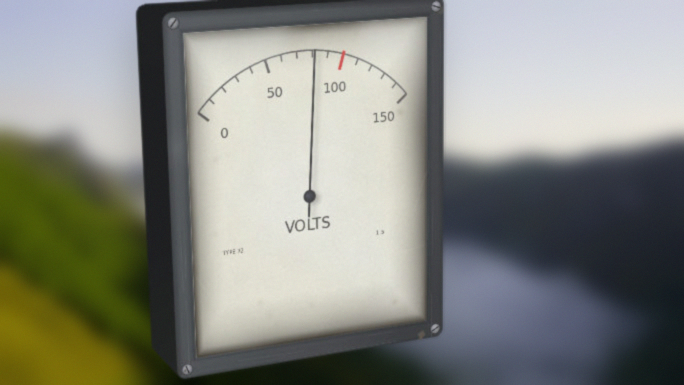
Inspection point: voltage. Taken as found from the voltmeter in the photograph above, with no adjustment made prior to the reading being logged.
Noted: 80 V
